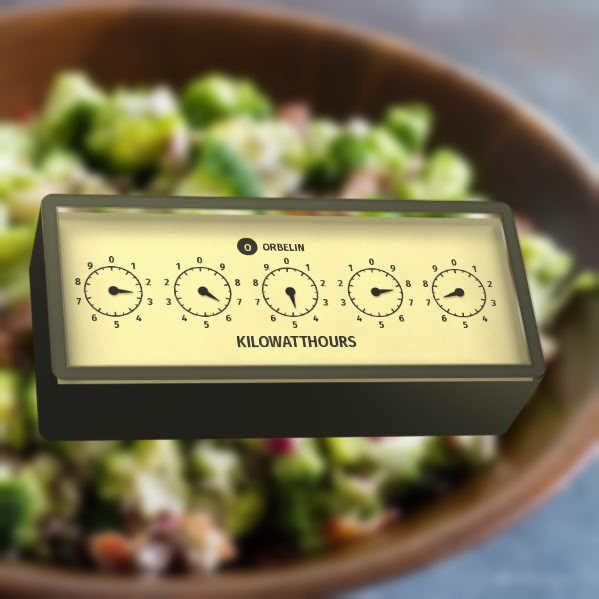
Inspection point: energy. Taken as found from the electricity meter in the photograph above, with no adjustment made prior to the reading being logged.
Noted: 26477 kWh
